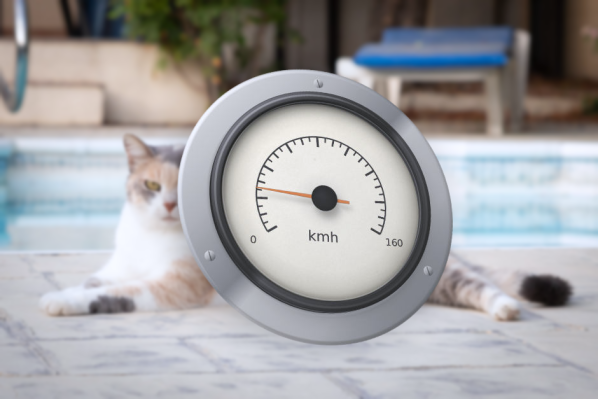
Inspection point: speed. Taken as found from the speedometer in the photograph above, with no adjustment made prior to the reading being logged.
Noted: 25 km/h
